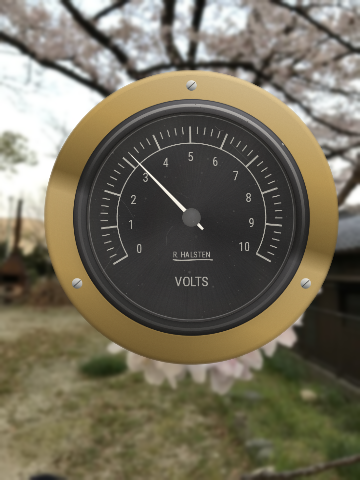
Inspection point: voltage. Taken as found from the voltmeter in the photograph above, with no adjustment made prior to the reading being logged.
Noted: 3.2 V
